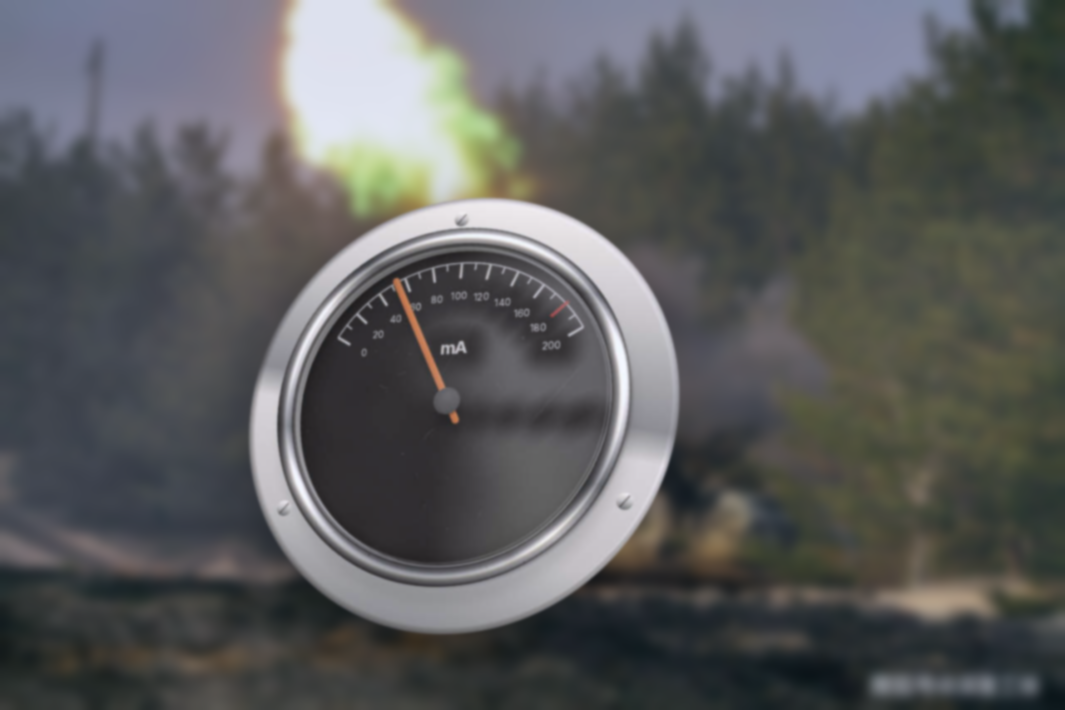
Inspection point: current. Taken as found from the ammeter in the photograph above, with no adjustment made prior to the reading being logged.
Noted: 55 mA
